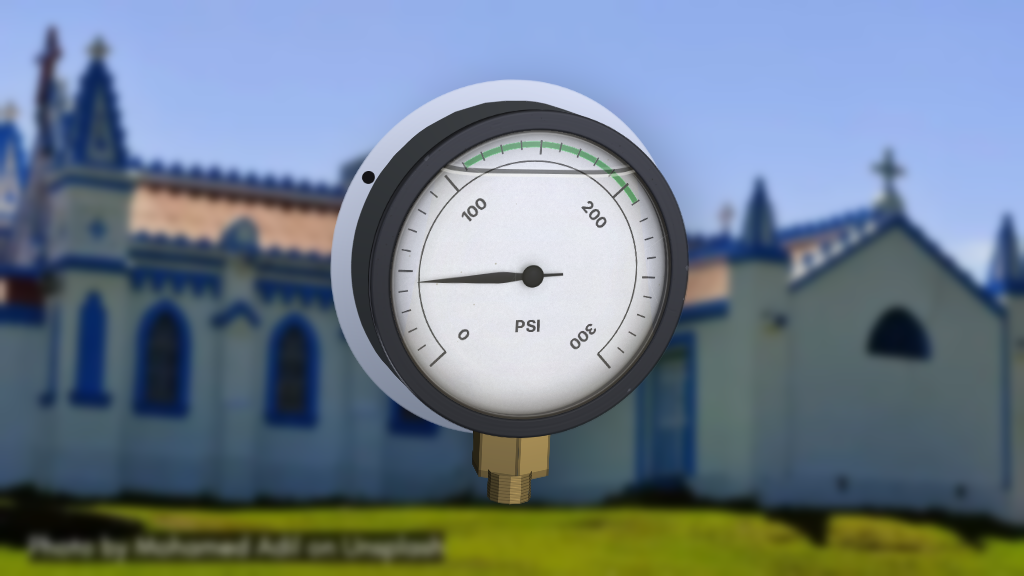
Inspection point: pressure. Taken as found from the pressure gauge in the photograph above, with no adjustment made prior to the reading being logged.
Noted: 45 psi
